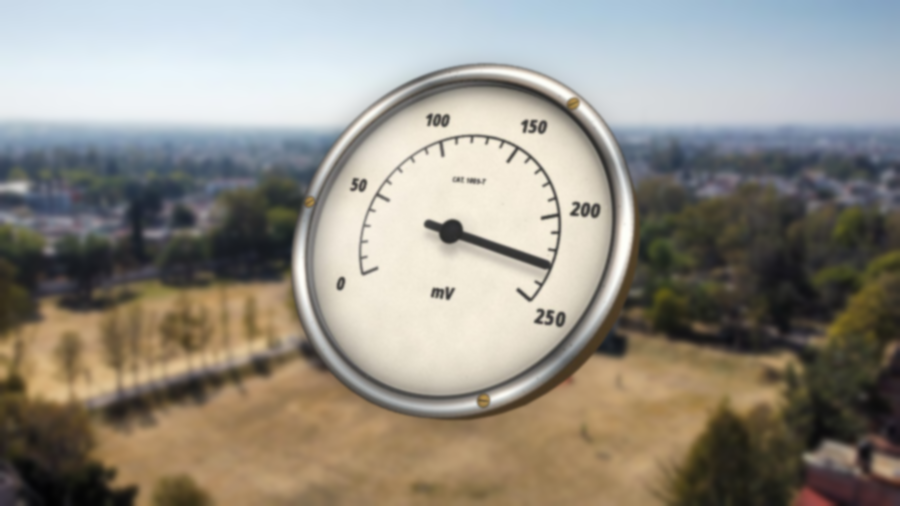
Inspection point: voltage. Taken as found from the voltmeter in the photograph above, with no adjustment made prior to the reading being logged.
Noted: 230 mV
